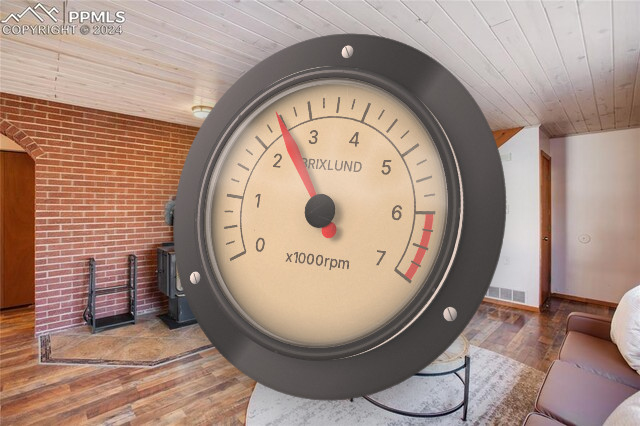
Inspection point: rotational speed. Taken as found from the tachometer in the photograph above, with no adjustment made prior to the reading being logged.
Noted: 2500 rpm
